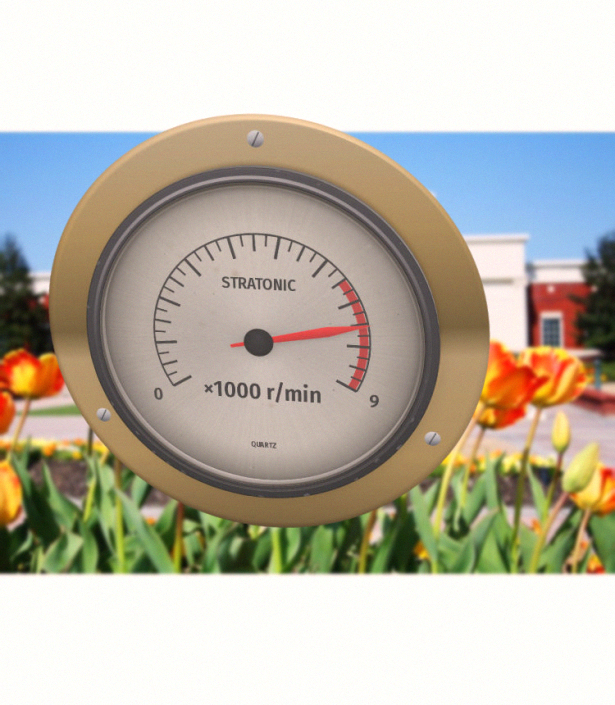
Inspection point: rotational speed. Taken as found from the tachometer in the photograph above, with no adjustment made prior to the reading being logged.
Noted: 7500 rpm
